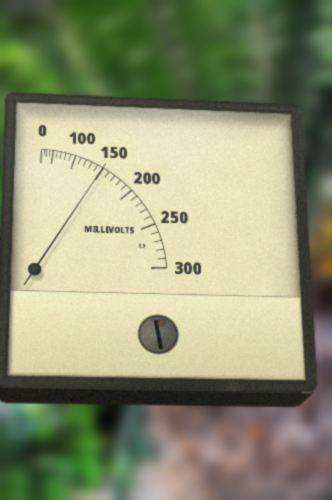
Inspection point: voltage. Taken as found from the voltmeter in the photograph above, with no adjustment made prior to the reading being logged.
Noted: 150 mV
